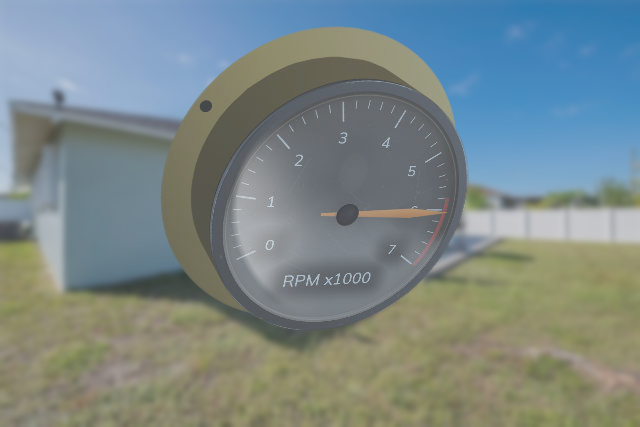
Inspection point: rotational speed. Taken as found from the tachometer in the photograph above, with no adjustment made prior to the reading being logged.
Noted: 6000 rpm
